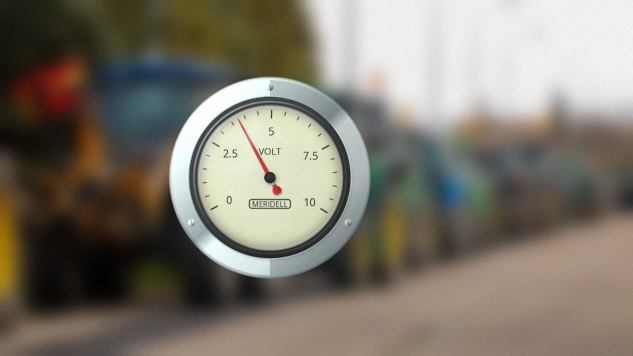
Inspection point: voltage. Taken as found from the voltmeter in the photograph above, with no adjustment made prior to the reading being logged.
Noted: 3.75 V
